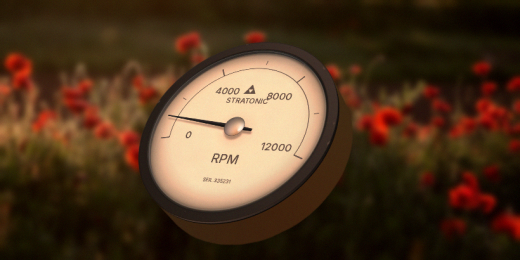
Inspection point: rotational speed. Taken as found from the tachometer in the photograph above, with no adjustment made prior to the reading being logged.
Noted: 1000 rpm
